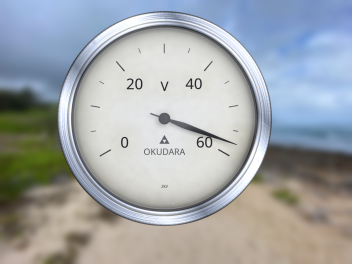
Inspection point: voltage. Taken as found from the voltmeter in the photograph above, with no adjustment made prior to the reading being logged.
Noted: 57.5 V
